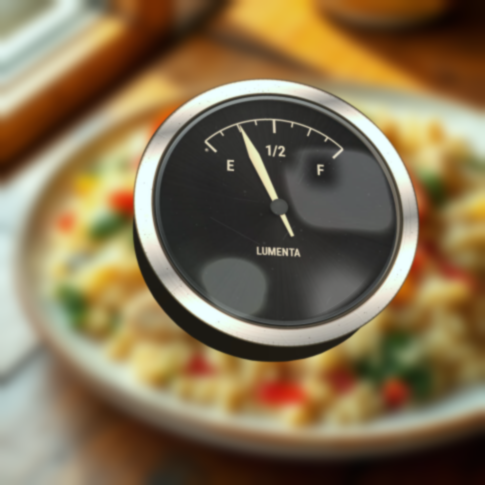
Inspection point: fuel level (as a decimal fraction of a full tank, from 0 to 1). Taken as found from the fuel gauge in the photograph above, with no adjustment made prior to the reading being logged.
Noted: 0.25
